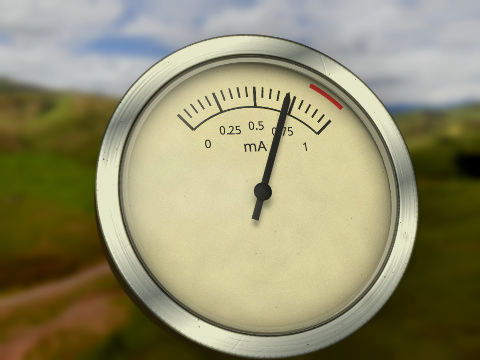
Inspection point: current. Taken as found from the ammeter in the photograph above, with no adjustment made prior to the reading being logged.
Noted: 0.7 mA
